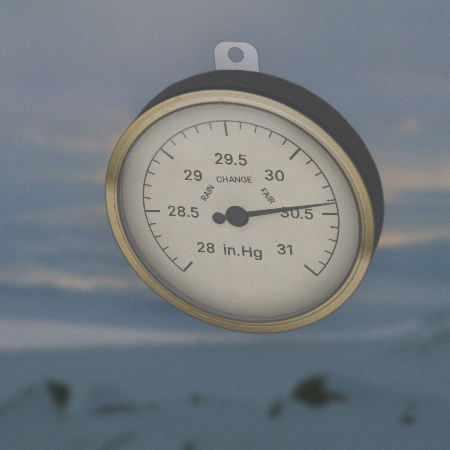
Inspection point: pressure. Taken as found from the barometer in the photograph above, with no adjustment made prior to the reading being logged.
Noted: 30.4 inHg
